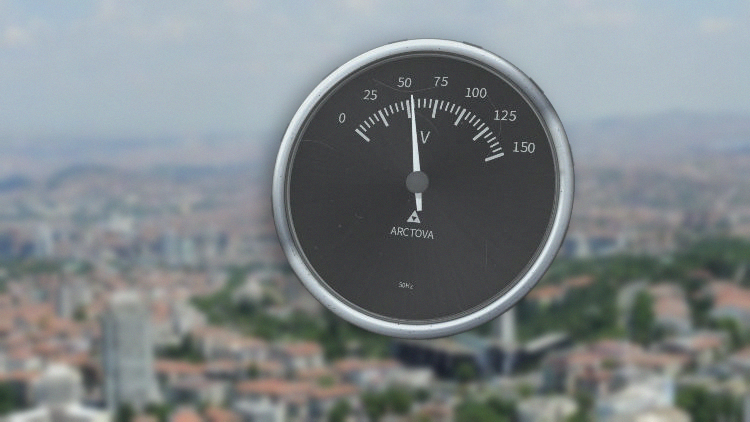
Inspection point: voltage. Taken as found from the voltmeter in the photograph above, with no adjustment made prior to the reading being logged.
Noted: 55 V
